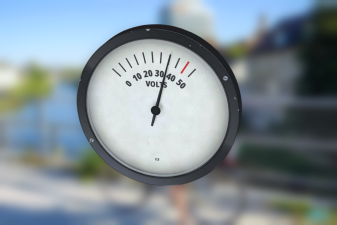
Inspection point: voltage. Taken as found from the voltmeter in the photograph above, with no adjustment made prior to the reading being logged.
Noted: 35 V
